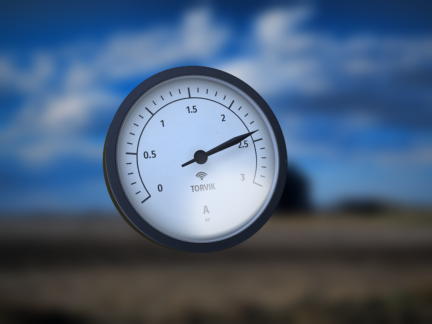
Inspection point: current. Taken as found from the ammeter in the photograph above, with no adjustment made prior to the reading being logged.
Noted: 2.4 A
